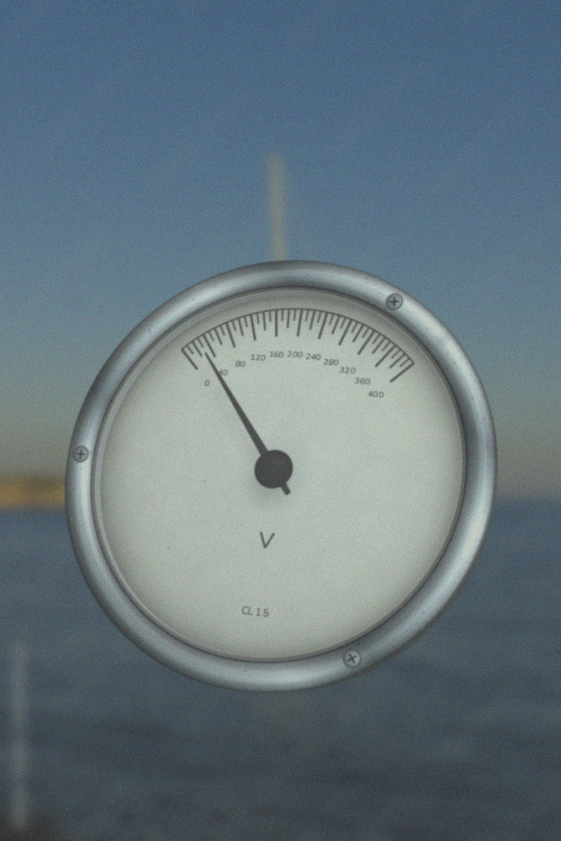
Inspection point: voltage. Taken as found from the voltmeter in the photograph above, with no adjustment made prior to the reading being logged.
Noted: 30 V
